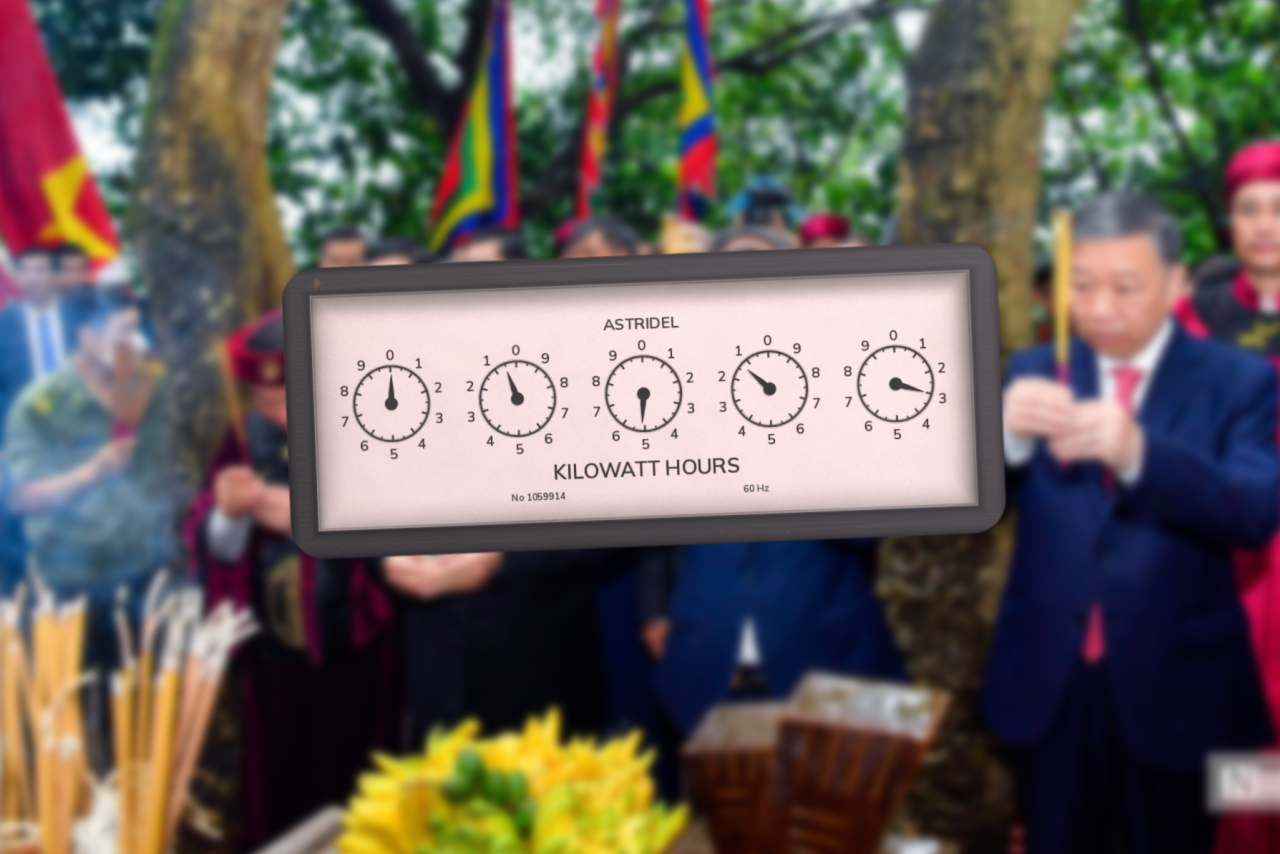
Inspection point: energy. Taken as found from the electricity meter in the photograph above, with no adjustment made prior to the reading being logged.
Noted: 513 kWh
